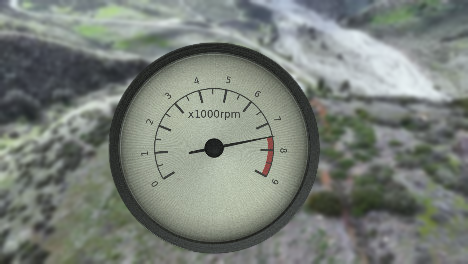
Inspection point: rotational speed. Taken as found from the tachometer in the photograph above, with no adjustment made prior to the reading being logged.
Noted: 7500 rpm
